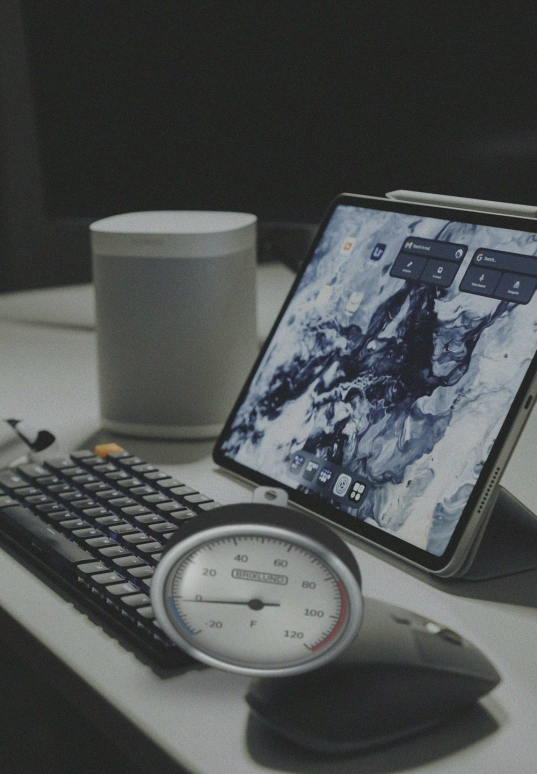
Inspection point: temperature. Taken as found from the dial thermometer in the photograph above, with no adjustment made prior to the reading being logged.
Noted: 0 °F
